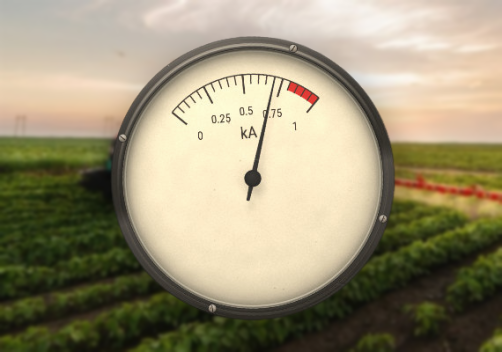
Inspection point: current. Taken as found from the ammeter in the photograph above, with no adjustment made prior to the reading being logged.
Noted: 0.7 kA
